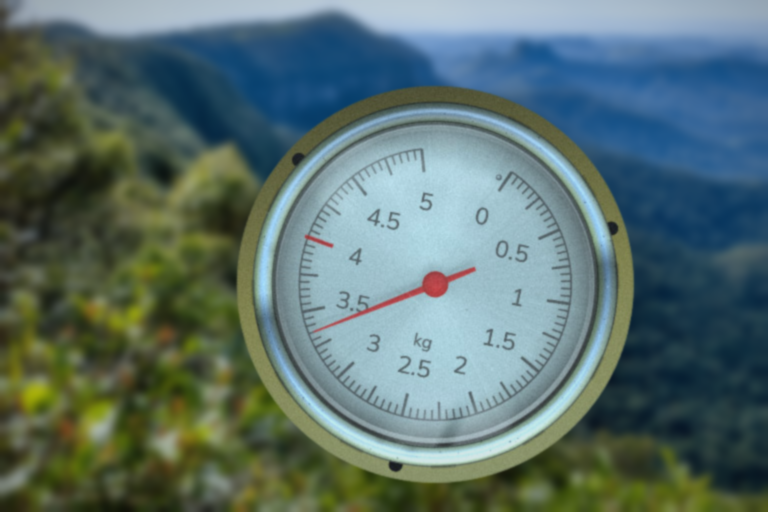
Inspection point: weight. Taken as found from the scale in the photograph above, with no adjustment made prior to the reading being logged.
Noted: 3.35 kg
